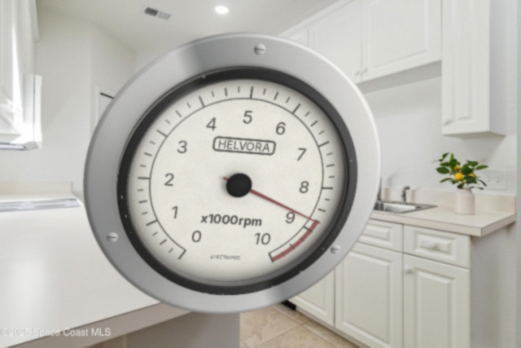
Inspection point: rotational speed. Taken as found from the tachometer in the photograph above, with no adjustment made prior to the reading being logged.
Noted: 8750 rpm
